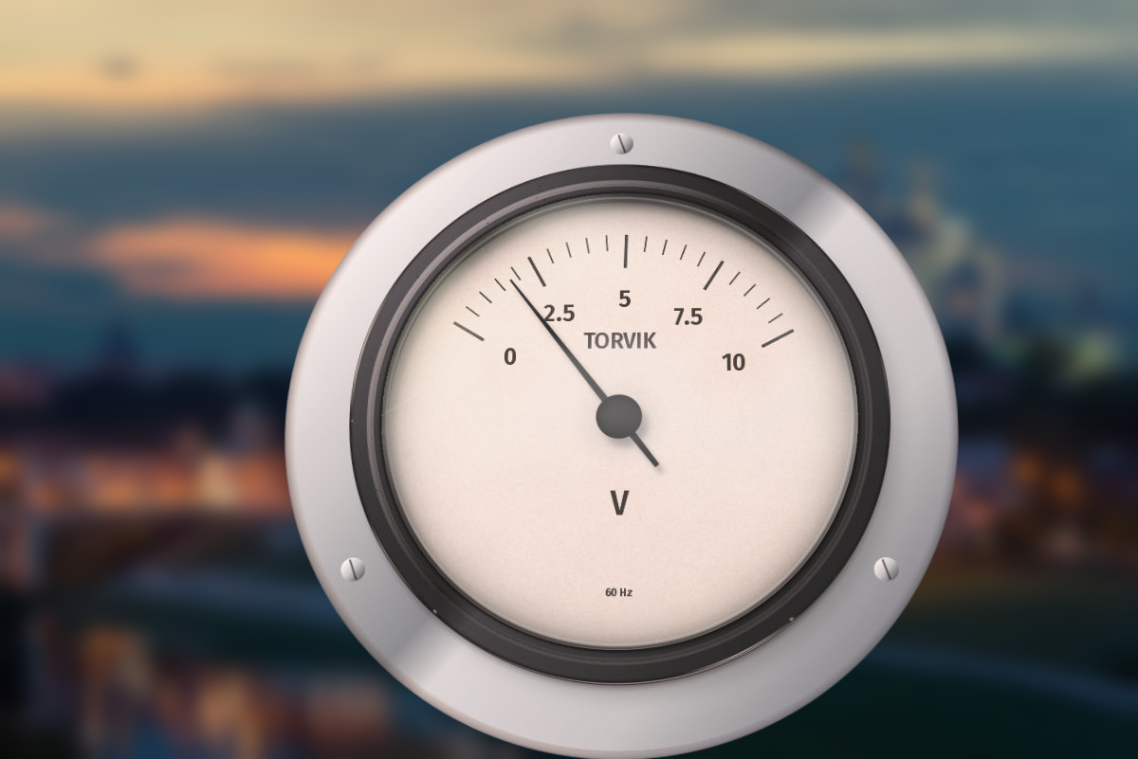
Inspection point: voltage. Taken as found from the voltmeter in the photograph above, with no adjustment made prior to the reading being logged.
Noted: 1.75 V
